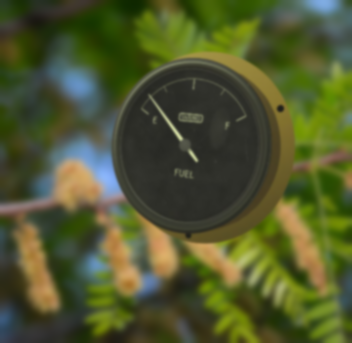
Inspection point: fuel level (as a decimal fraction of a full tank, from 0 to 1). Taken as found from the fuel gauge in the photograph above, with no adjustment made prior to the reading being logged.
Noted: 0.125
